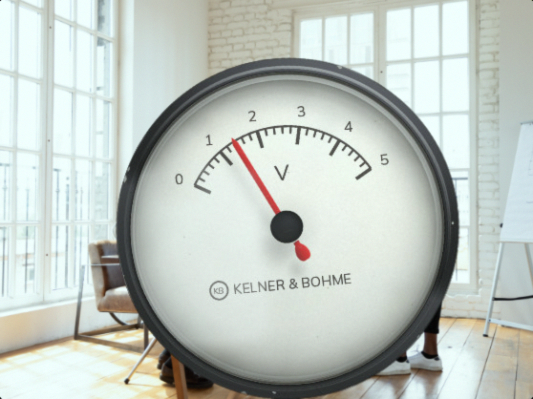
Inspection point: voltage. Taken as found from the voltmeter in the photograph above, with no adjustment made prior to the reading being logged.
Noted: 1.4 V
